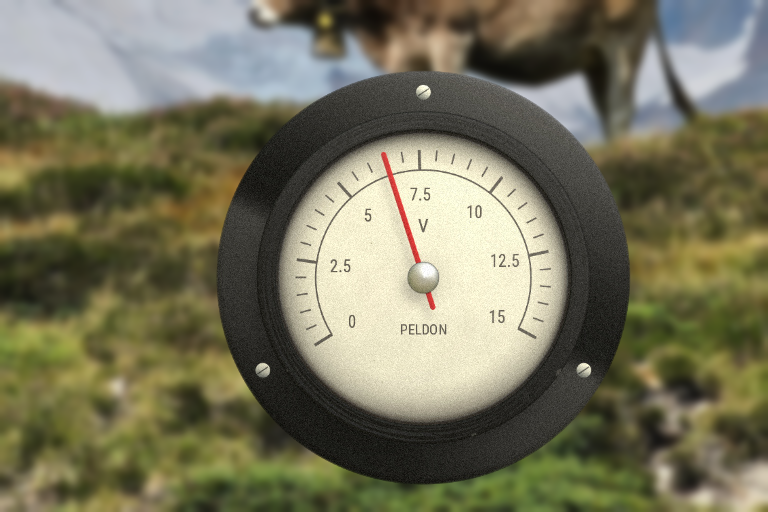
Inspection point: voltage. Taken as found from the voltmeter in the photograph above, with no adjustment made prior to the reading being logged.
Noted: 6.5 V
